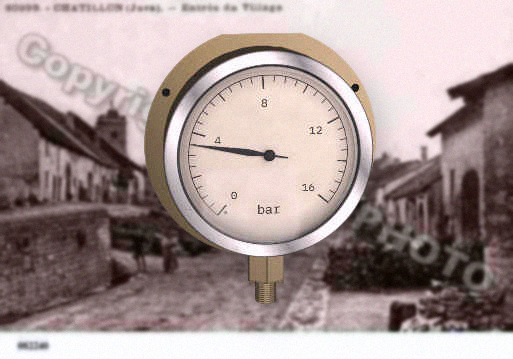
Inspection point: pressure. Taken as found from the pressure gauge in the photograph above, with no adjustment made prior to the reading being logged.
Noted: 3.5 bar
